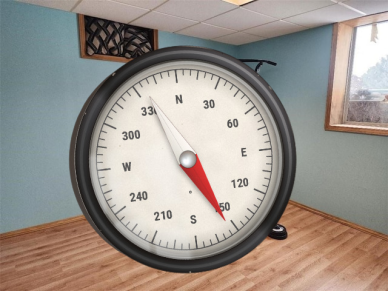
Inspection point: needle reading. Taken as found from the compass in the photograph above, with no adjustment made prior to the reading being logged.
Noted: 155 °
